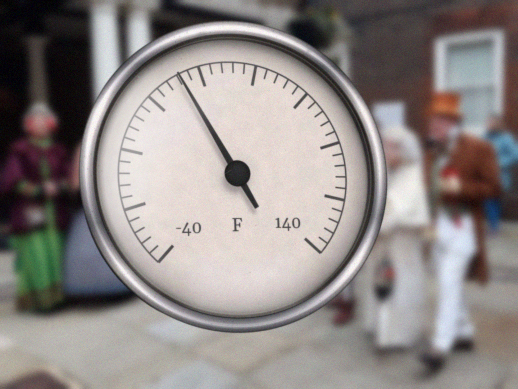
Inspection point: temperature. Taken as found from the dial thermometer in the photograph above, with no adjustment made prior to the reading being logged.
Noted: 32 °F
